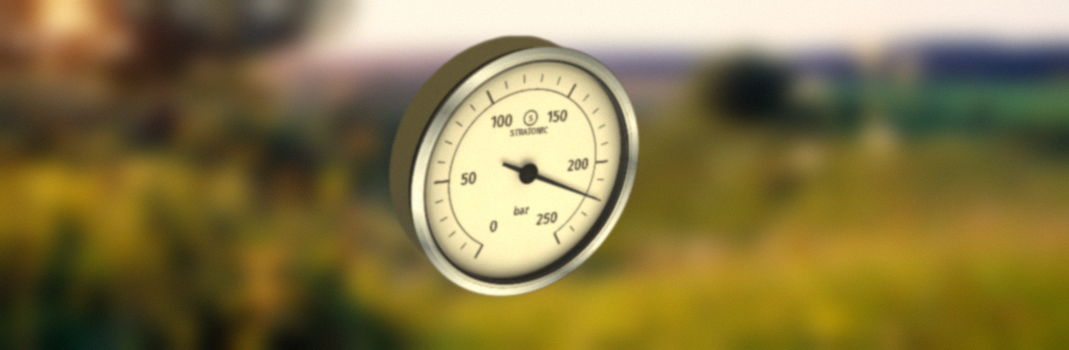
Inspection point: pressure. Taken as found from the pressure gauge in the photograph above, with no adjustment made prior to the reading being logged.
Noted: 220 bar
